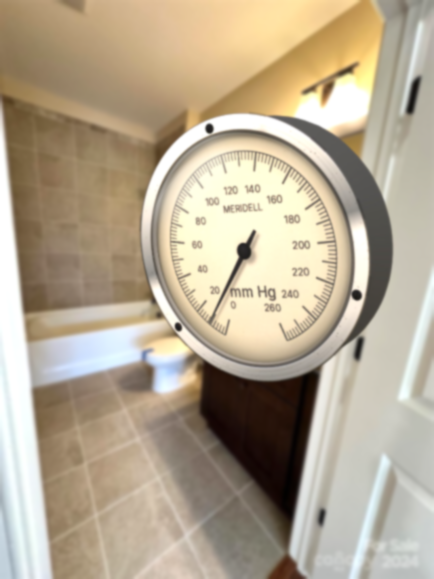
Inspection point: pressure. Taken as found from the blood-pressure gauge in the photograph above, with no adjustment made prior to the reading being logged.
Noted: 10 mmHg
